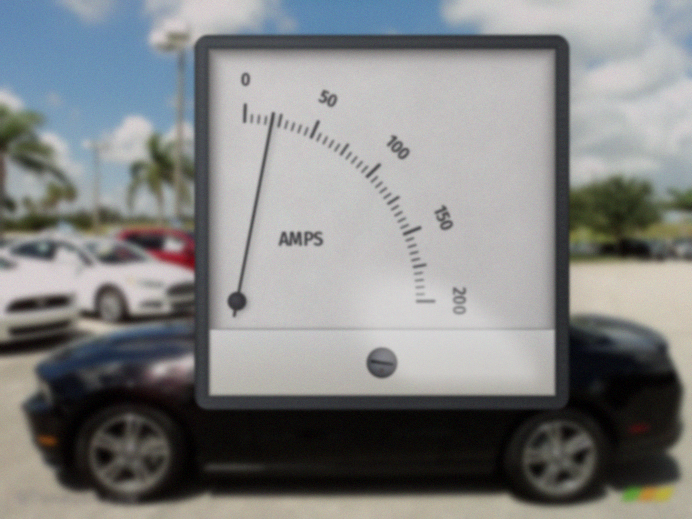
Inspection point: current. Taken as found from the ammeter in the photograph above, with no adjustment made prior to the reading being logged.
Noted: 20 A
